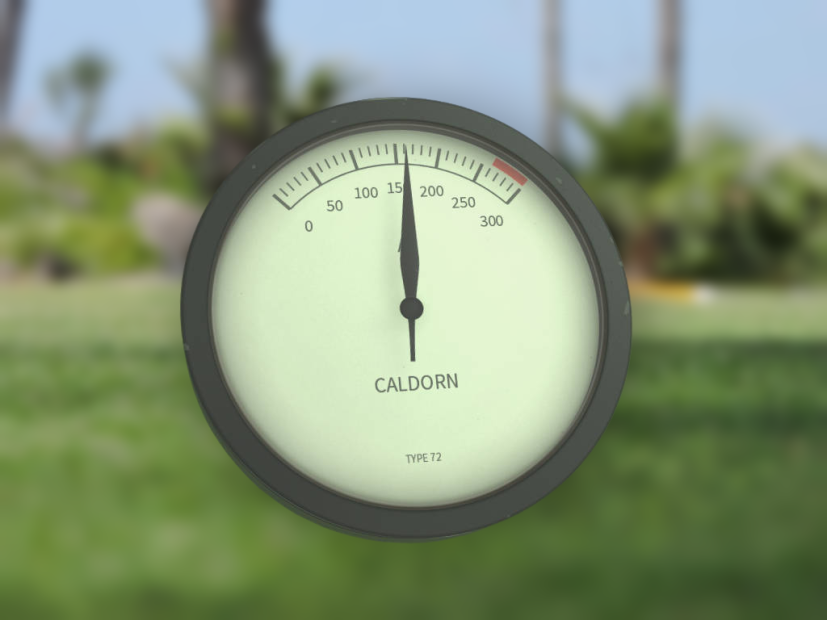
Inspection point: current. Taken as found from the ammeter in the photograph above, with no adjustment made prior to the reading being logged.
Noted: 160 A
